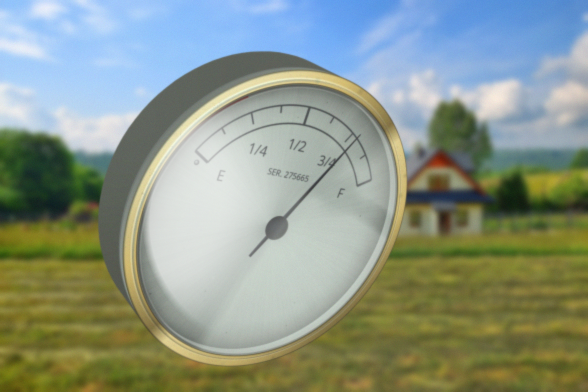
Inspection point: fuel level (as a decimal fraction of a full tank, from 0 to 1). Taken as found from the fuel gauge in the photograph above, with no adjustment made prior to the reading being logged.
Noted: 0.75
